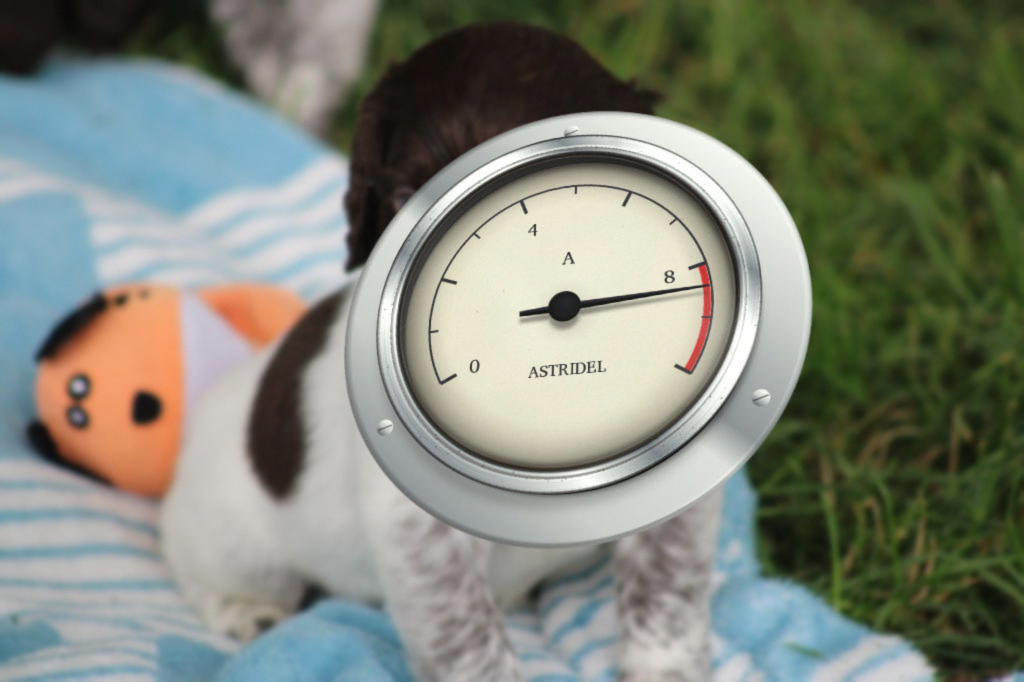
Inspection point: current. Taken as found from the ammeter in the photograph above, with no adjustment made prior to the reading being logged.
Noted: 8.5 A
